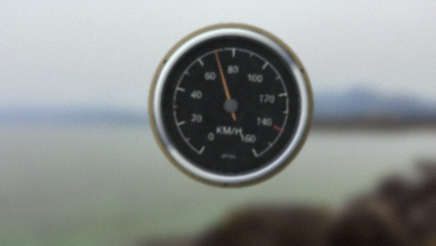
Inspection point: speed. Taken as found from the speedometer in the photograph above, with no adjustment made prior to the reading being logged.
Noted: 70 km/h
